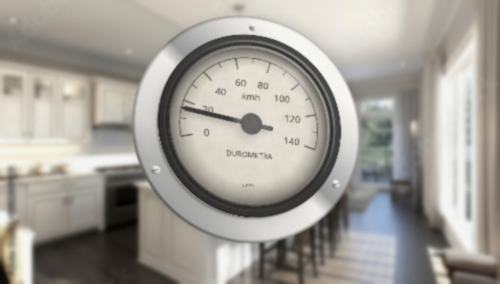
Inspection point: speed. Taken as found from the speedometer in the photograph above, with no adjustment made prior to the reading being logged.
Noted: 15 km/h
